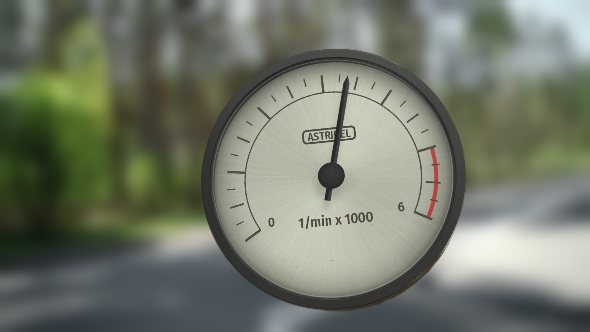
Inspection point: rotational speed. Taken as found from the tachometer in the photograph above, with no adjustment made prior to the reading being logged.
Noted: 3375 rpm
